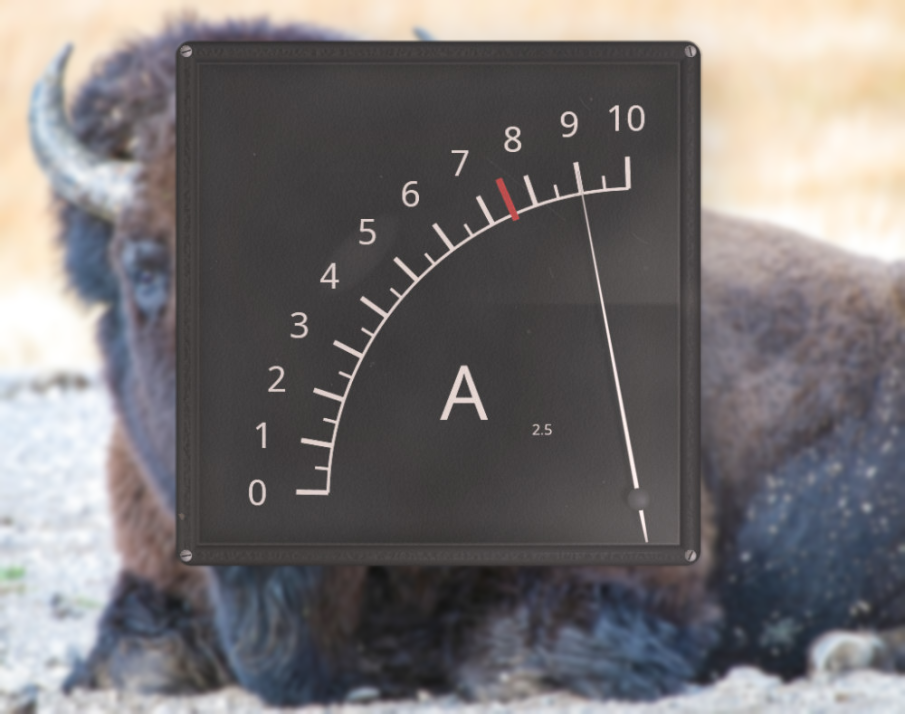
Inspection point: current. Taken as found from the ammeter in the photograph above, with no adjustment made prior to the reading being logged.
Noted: 9 A
